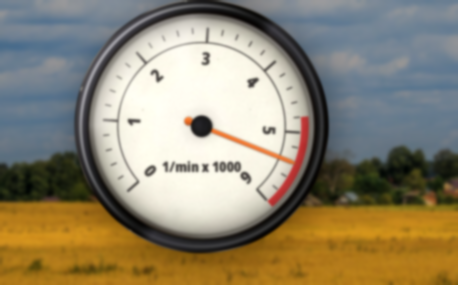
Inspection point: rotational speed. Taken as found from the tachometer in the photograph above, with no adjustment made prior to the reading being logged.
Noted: 5400 rpm
